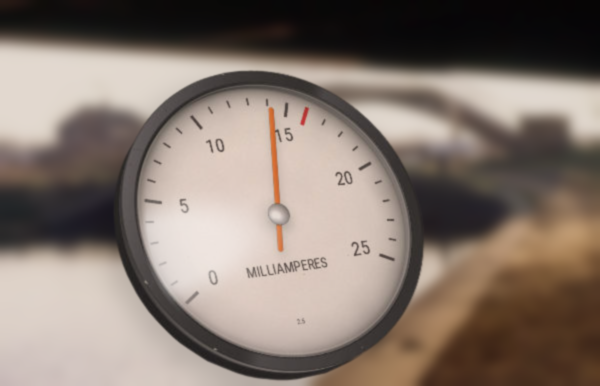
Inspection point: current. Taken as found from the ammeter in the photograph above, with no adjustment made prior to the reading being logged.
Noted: 14 mA
